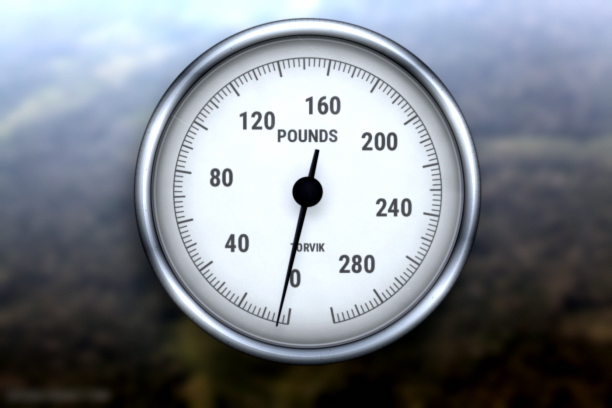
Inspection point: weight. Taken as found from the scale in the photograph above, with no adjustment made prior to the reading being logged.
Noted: 4 lb
